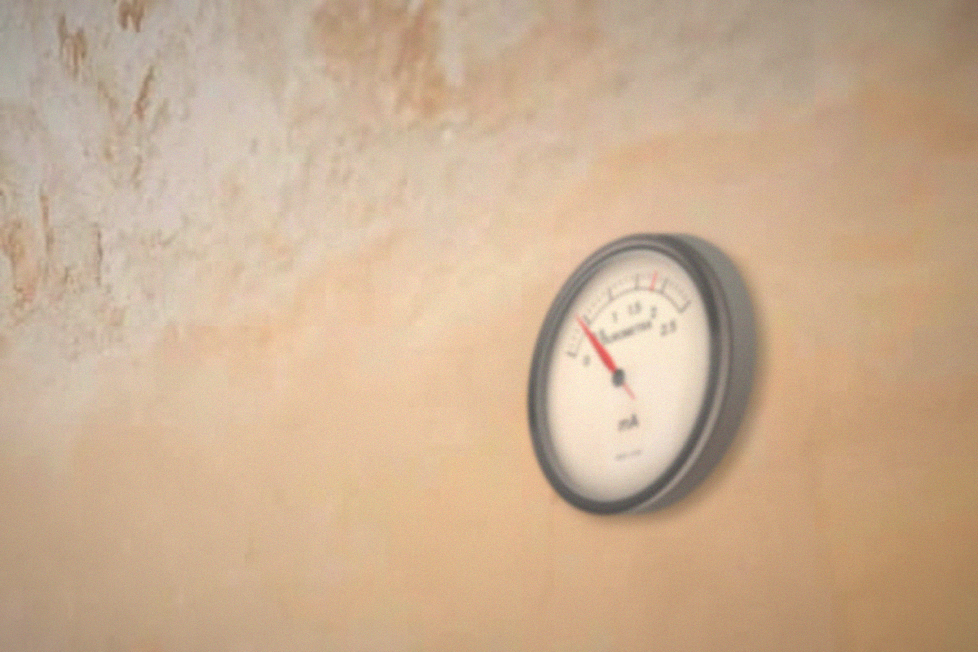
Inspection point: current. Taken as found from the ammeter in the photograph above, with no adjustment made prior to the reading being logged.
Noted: 0.5 mA
